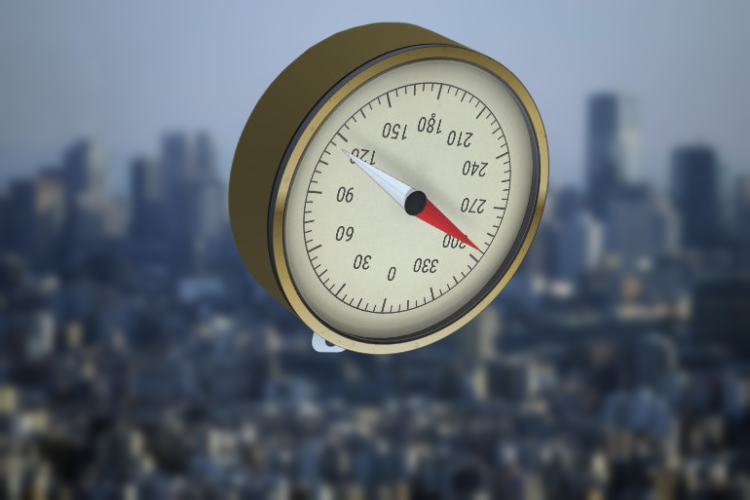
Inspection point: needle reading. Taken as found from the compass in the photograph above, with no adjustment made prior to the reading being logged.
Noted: 295 °
